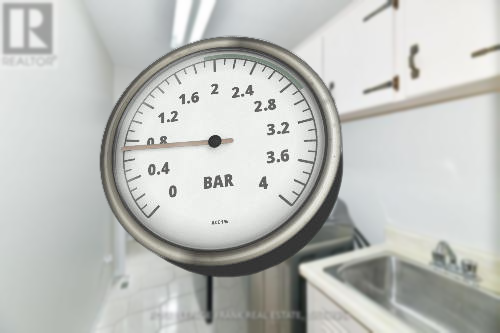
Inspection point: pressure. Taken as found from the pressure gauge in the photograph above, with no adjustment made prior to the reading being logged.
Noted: 0.7 bar
